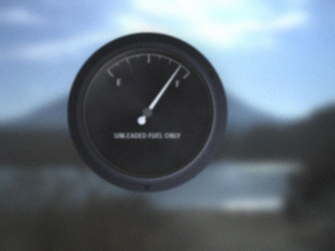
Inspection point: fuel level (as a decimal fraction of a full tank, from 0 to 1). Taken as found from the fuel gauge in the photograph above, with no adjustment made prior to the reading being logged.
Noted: 0.875
